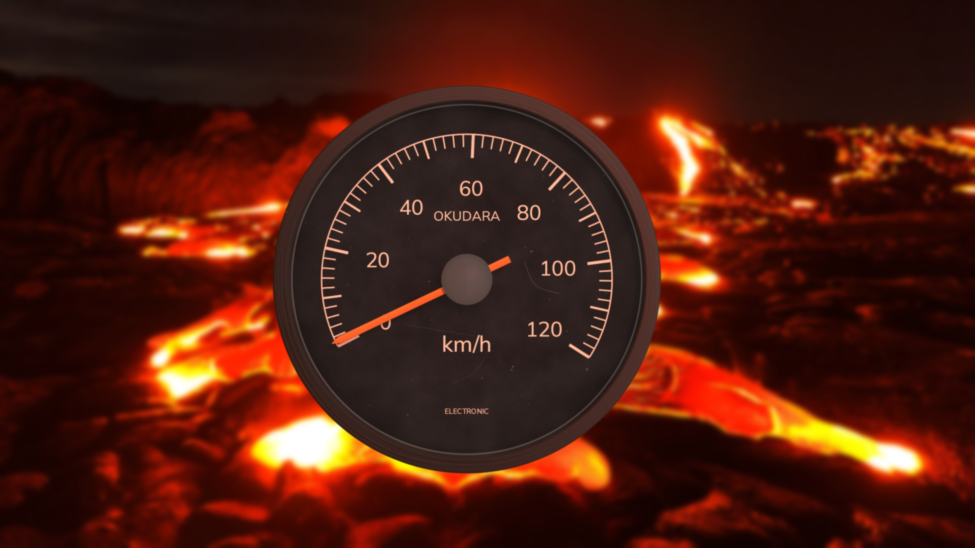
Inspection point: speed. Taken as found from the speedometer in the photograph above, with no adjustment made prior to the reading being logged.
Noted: 1 km/h
